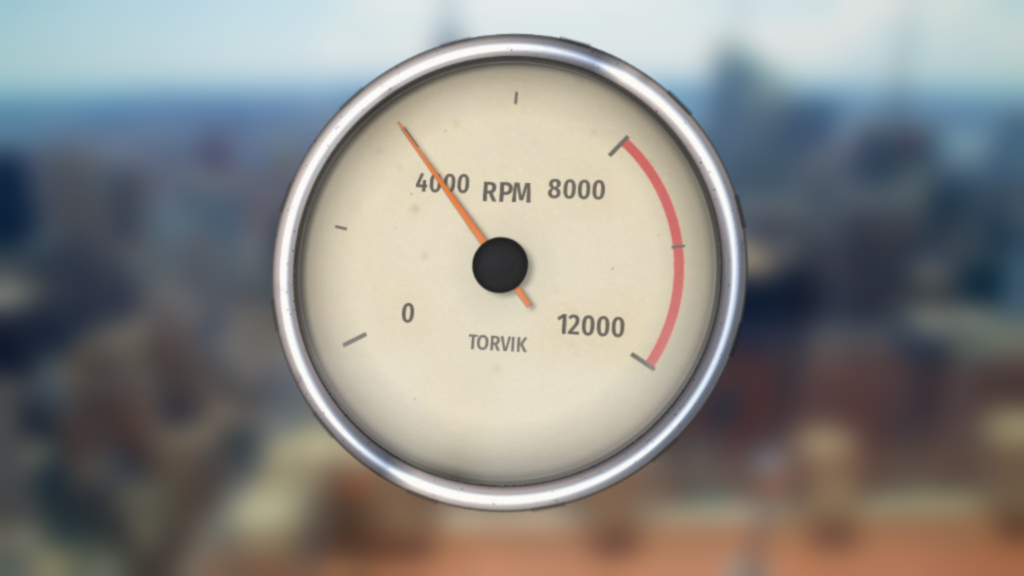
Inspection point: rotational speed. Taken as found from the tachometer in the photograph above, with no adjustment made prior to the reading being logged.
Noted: 4000 rpm
